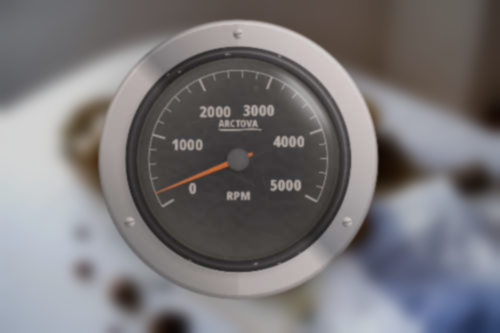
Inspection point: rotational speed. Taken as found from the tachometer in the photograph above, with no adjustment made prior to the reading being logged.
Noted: 200 rpm
